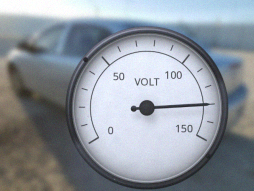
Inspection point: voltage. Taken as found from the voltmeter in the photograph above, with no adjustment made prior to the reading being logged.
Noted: 130 V
